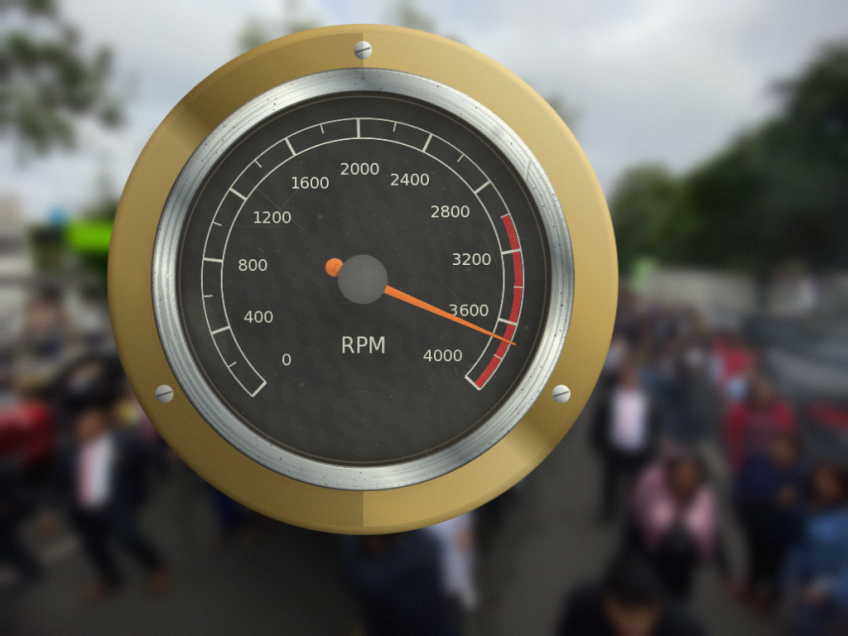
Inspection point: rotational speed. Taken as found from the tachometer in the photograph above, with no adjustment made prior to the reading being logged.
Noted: 3700 rpm
